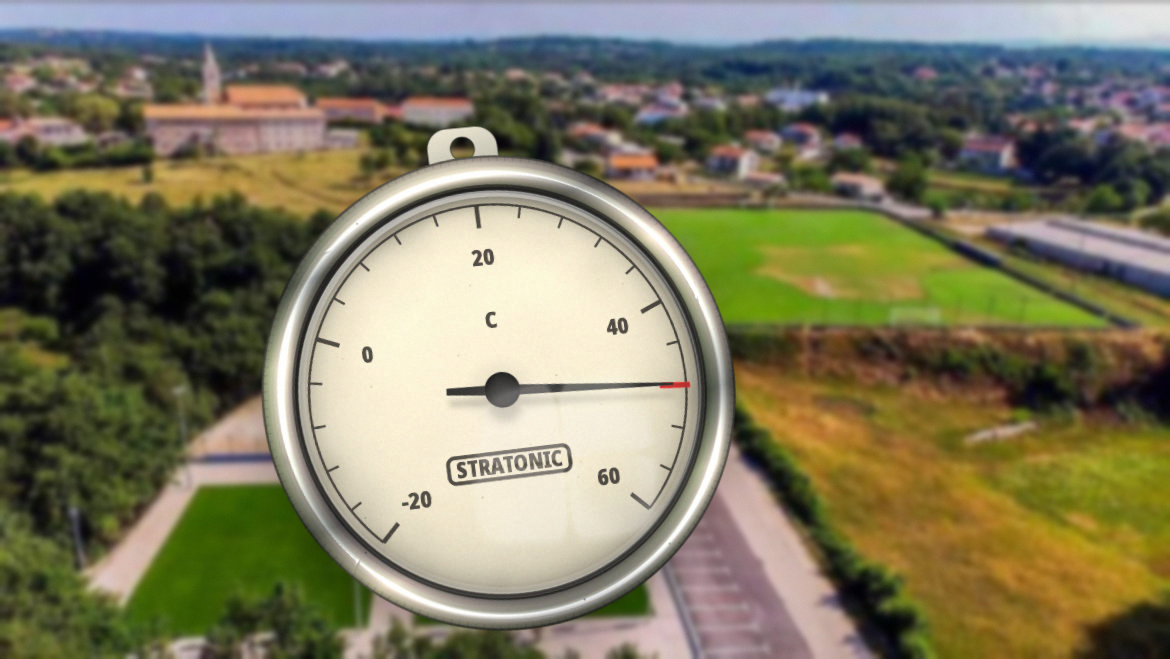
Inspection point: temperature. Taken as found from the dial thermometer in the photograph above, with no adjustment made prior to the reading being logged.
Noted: 48 °C
